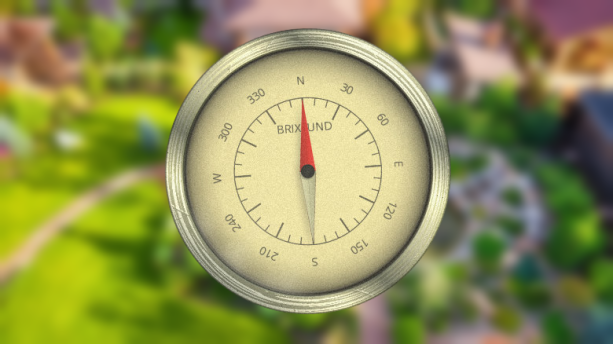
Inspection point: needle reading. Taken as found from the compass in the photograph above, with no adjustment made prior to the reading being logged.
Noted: 0 °
